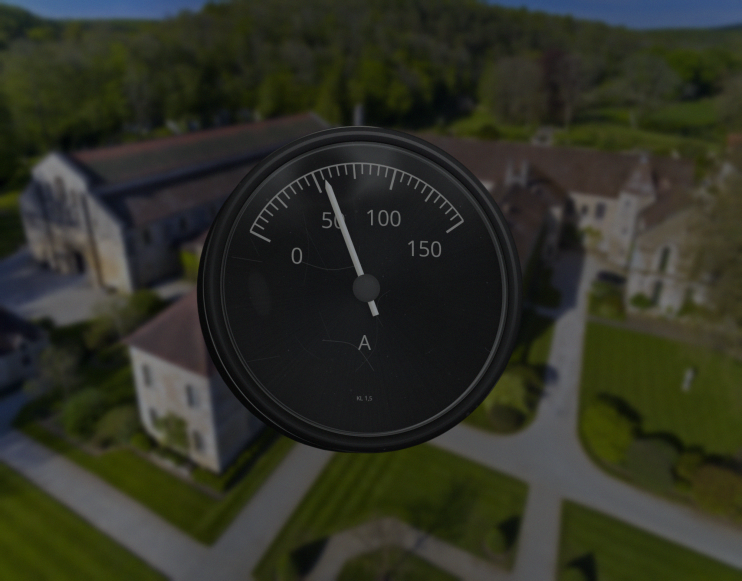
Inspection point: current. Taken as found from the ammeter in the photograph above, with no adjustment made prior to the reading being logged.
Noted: 55 A
